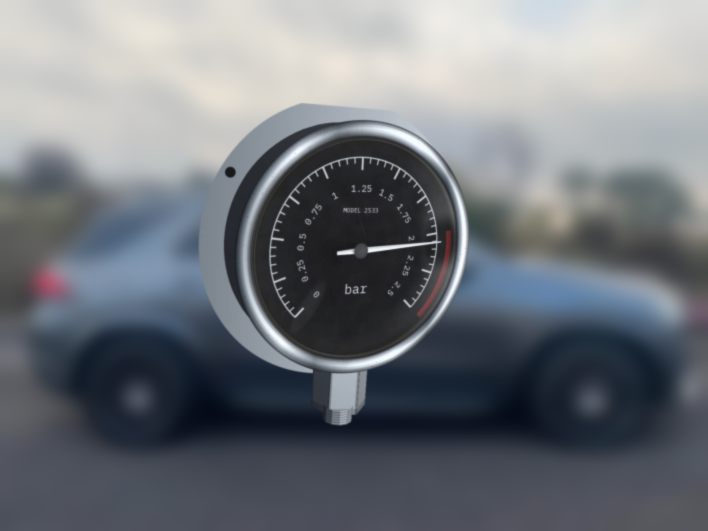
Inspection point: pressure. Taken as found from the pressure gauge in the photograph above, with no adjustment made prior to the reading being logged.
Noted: 2.05 bar
